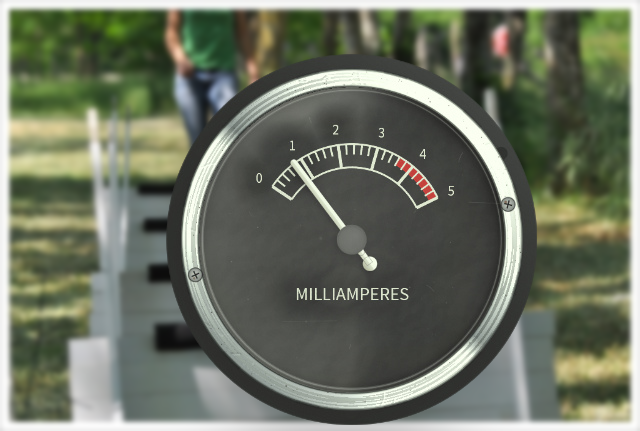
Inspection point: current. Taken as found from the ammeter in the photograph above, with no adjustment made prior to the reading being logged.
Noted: 0.8 mA
